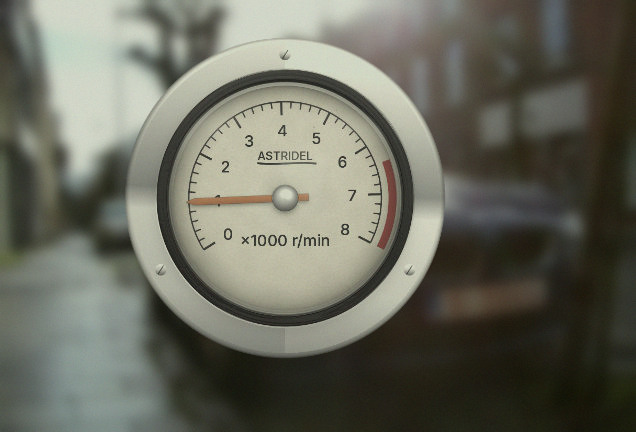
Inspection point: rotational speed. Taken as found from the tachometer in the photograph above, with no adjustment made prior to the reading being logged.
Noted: 1000 rpm
